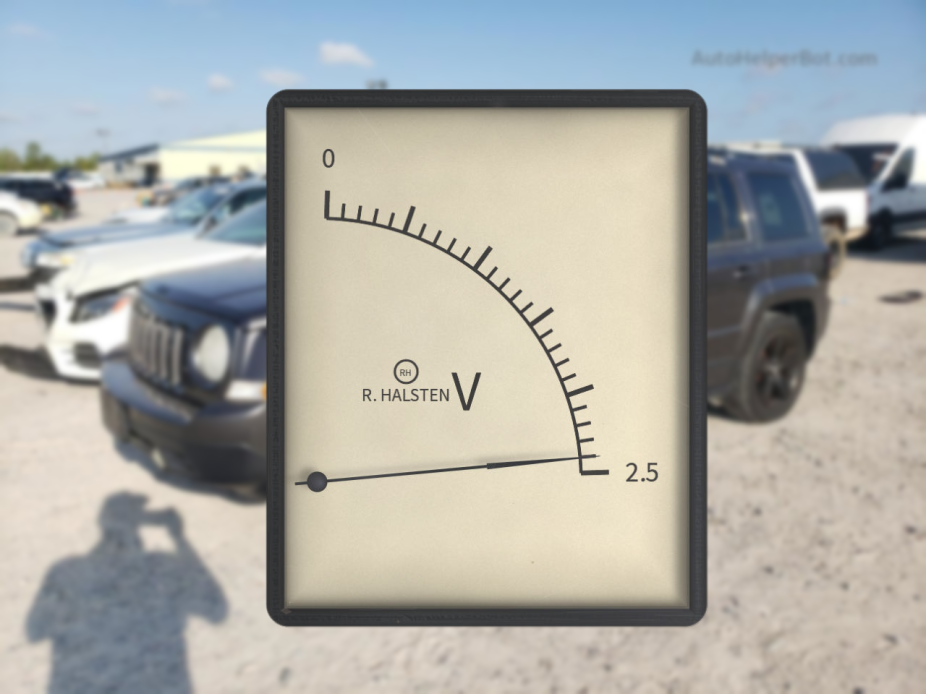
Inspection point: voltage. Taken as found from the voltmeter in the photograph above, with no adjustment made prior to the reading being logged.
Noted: 2.4 V
